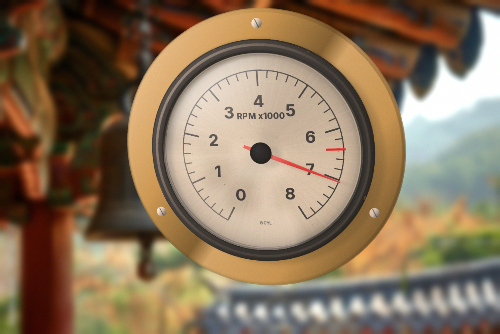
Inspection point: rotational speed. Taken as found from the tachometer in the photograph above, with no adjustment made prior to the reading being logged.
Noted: 7000 rpm
